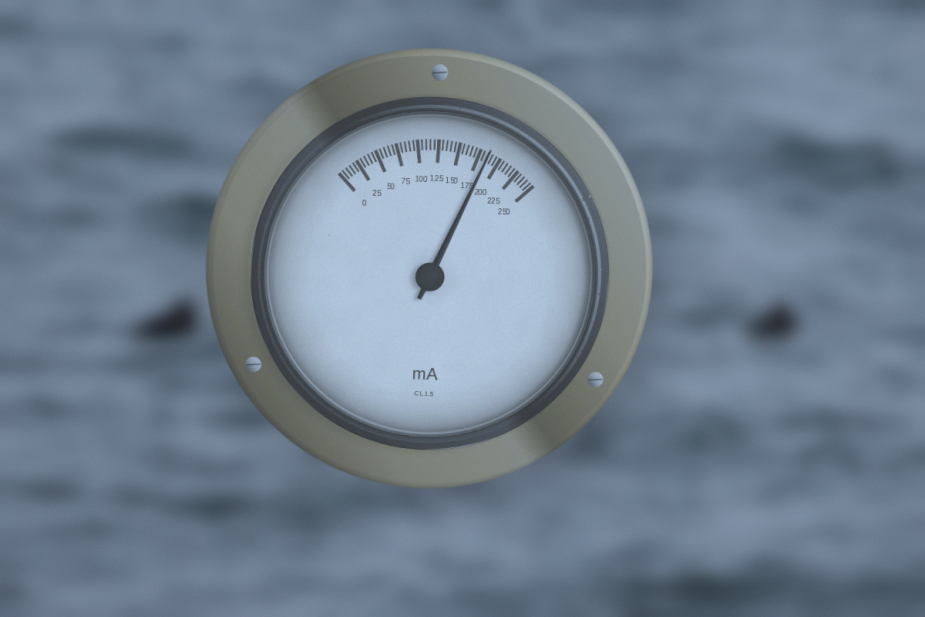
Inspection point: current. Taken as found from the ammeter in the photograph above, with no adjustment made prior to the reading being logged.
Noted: 185 mA
